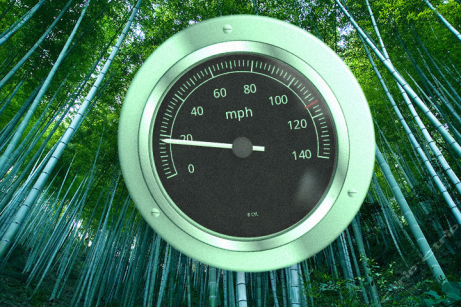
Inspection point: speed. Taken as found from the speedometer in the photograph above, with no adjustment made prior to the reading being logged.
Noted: 18 mph
